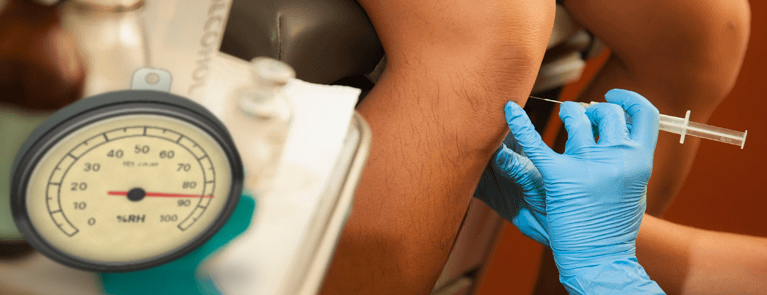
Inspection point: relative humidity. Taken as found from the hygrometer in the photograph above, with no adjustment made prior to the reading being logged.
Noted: 85 %
